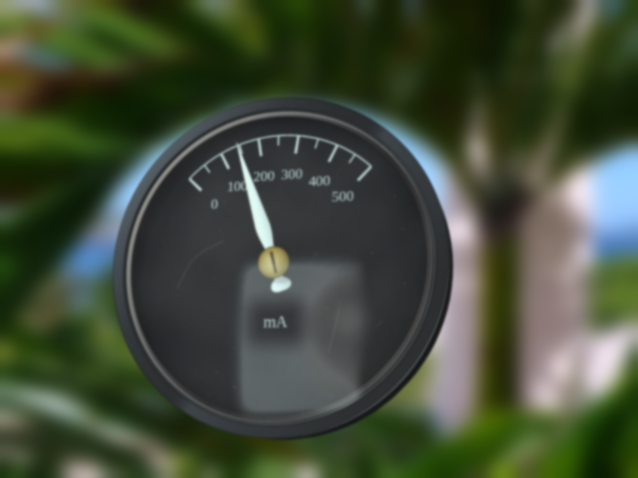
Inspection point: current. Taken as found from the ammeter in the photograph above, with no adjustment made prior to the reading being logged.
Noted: 150 mA
